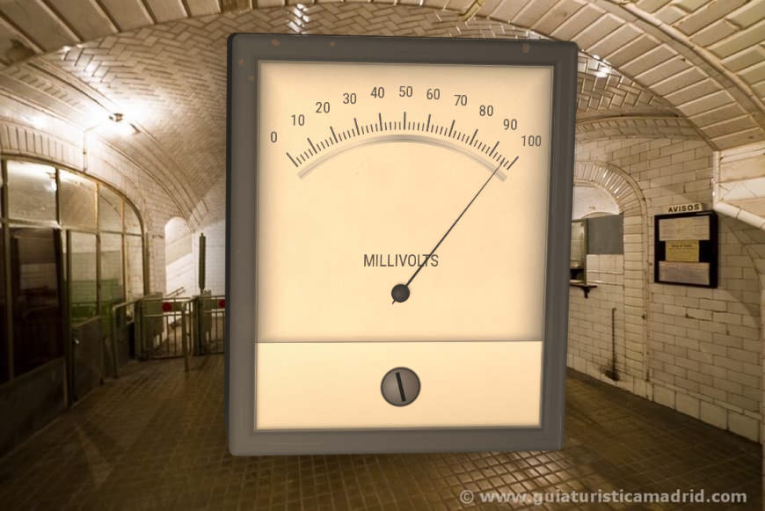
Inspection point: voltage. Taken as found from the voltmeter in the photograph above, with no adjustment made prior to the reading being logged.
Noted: 96 mV
